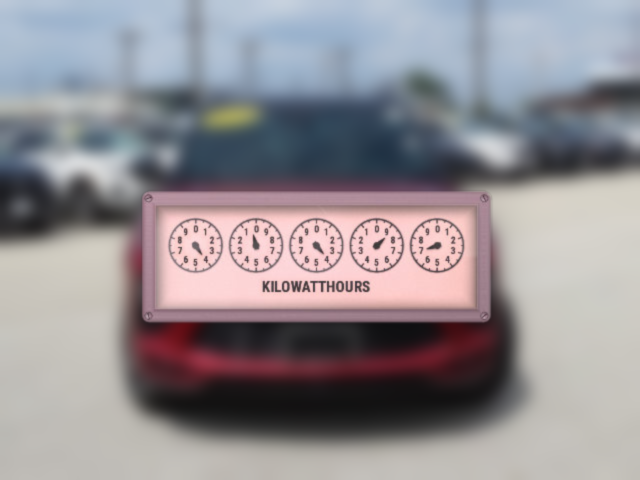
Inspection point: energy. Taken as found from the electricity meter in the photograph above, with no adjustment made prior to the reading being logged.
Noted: 40387 kWh
